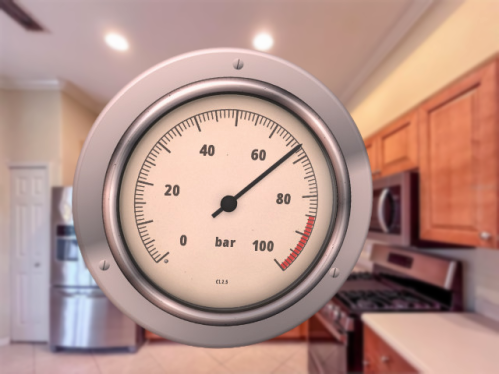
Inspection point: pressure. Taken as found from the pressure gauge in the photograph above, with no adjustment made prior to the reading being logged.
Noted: 67 bar
